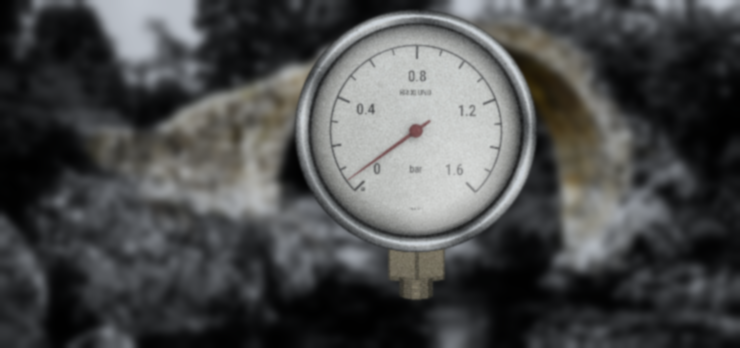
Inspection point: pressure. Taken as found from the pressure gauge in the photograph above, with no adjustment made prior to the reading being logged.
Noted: 0.05 bar
